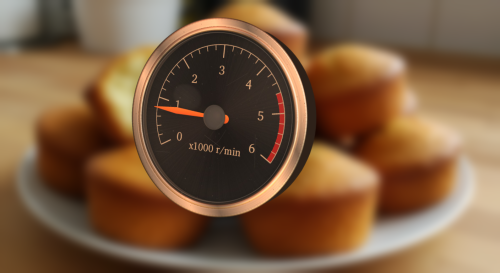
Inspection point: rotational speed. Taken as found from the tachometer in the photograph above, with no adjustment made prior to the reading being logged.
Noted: 800 rpm
